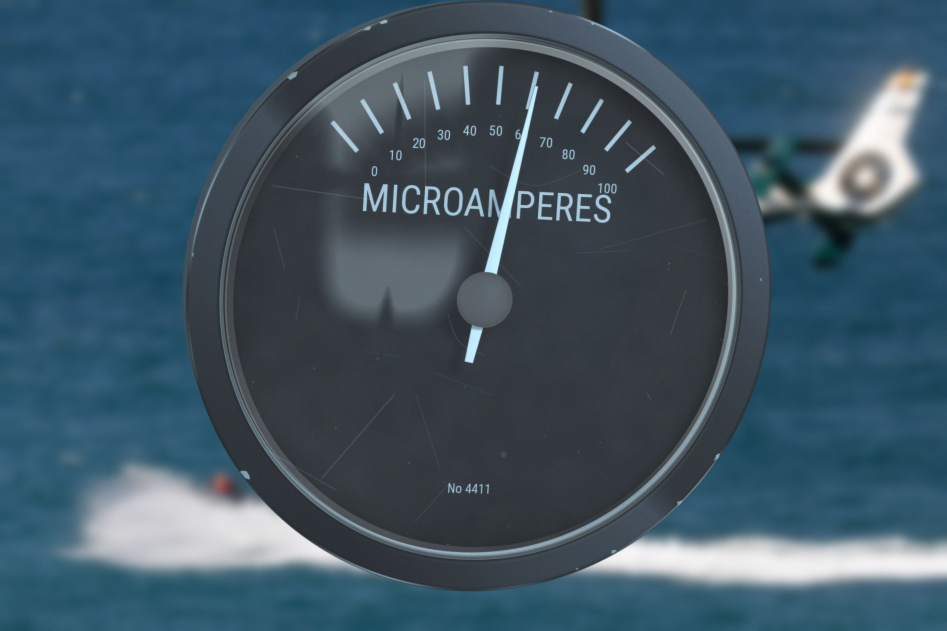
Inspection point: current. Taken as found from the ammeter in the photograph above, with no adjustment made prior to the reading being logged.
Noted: 60 µA
